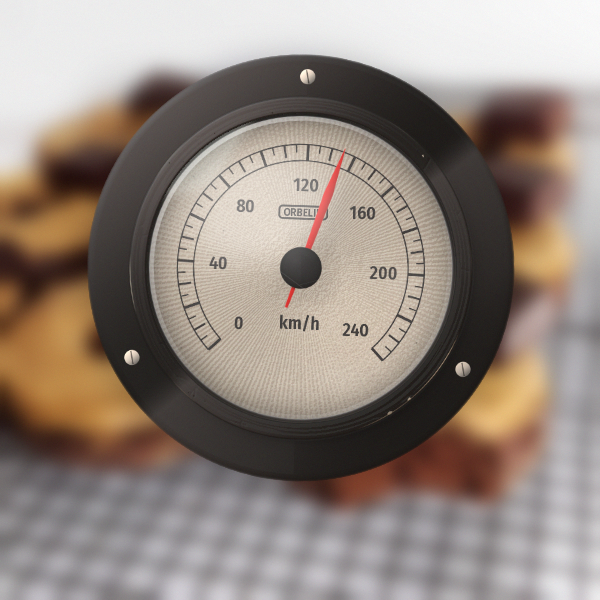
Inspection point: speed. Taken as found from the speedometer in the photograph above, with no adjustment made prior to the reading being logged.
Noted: 135 km/h
